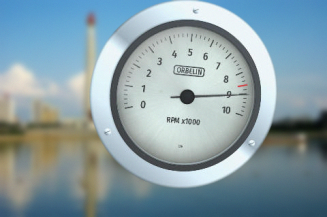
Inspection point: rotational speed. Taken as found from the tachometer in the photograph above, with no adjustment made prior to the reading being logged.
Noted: 9000 rpm
